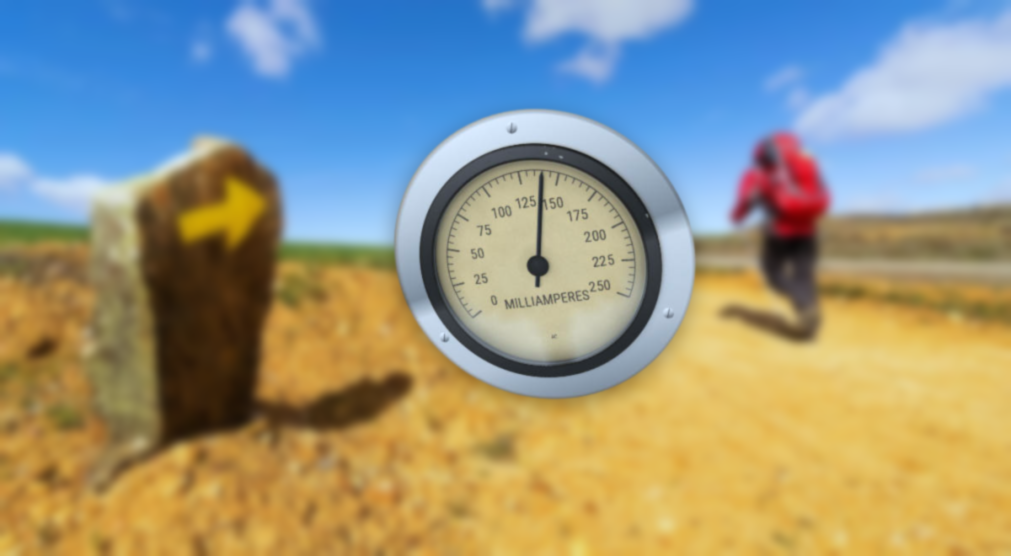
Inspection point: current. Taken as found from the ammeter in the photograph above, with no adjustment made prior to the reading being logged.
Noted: 140 mA
